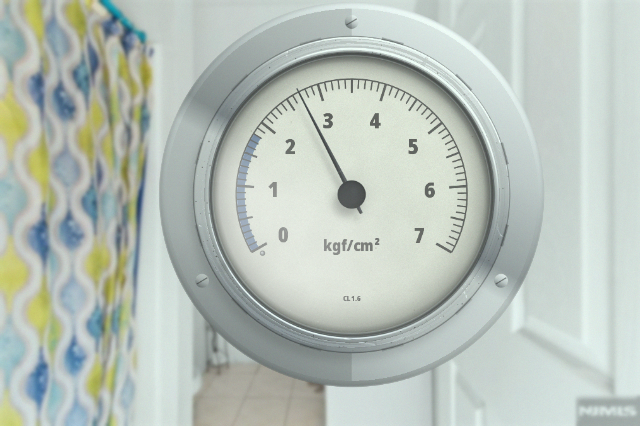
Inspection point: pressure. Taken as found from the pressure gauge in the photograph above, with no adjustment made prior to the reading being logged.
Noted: 2.7 kg/cm²
